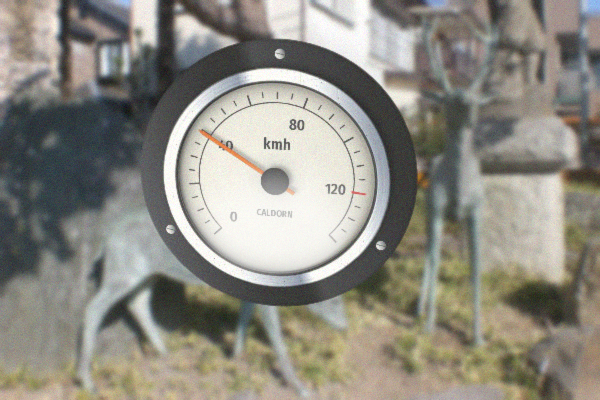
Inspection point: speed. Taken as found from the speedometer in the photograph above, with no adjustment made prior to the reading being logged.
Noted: 40 km/h
